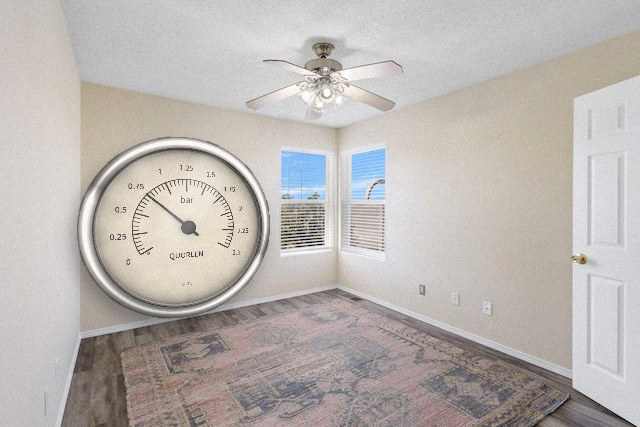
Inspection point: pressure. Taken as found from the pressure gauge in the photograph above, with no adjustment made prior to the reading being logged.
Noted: 0.75 bar
